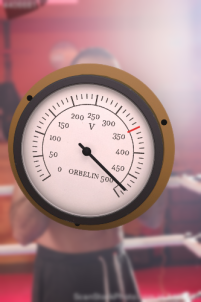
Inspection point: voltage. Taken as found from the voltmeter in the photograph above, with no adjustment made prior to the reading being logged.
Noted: 480 V
